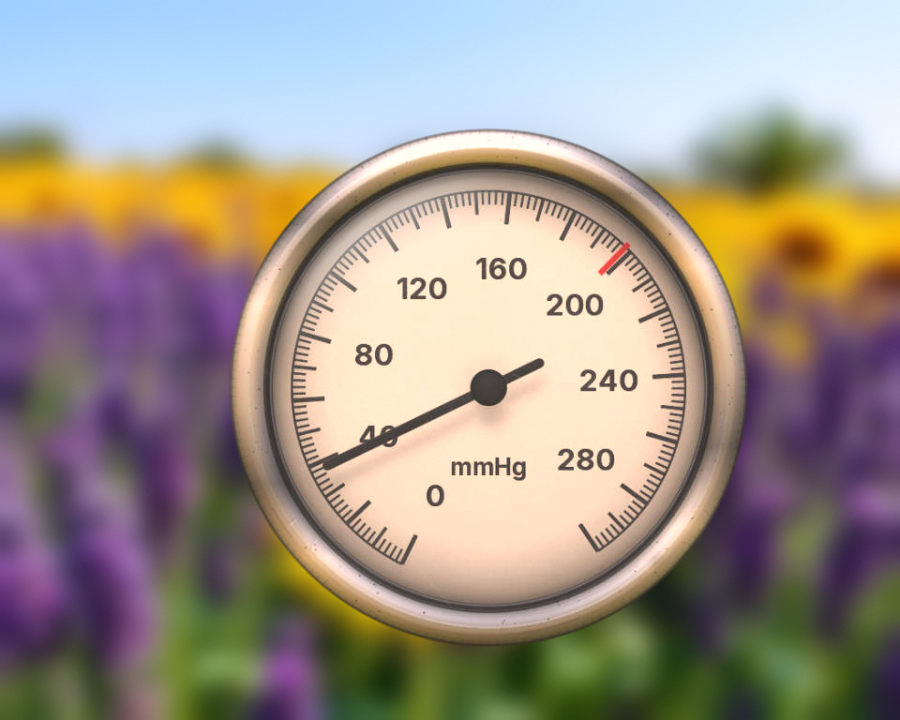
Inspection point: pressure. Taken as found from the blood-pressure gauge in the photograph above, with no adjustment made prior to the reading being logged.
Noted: 38 mmHg
